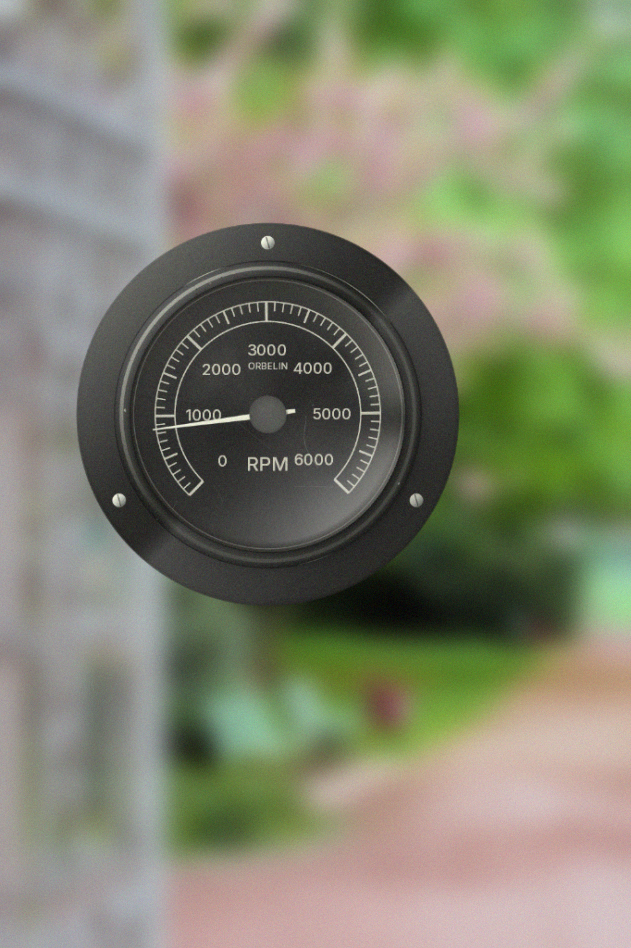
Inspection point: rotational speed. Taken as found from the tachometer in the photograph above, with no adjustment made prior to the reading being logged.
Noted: 850 rpm
